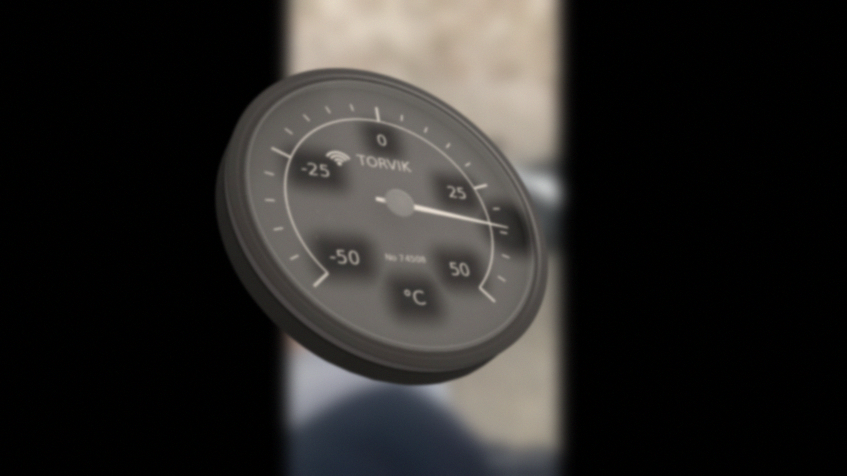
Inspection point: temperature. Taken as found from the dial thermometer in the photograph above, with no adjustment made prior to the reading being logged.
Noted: 35 °C
